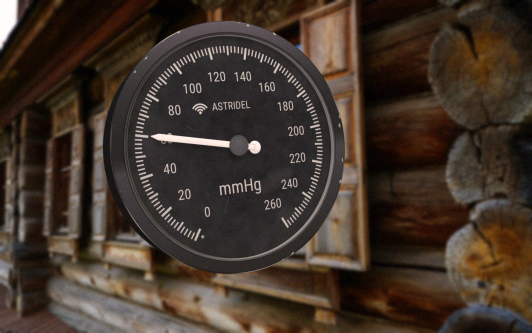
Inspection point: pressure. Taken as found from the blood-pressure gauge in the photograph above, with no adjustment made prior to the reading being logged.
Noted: 60 mmHg
